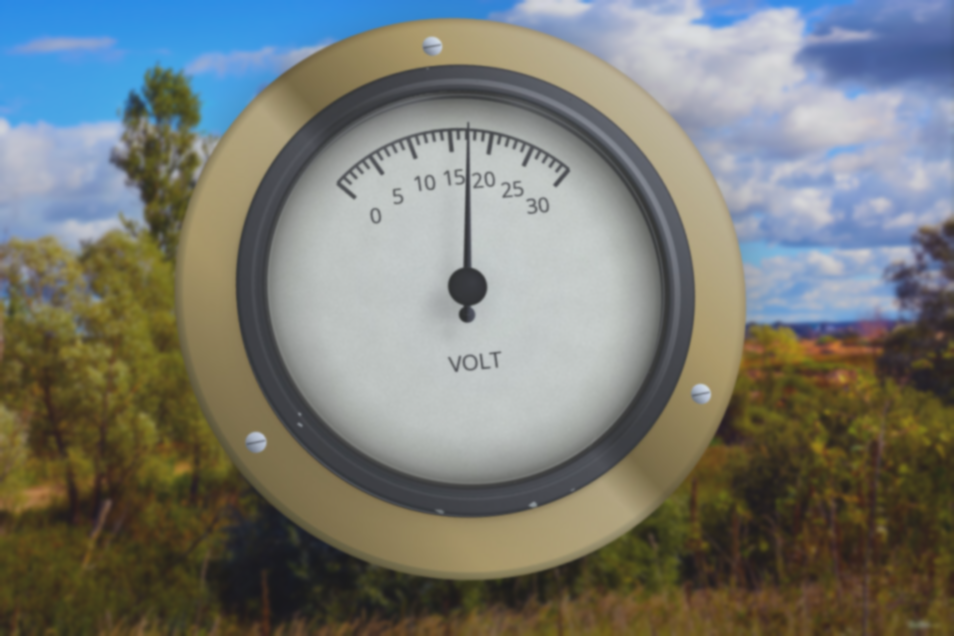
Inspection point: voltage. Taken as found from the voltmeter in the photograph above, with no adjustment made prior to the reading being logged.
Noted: 17 V
